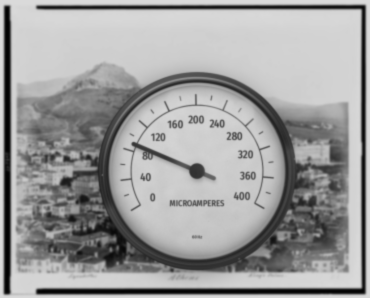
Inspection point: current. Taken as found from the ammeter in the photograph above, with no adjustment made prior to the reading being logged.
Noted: 90 µA
